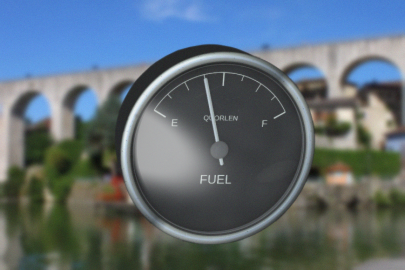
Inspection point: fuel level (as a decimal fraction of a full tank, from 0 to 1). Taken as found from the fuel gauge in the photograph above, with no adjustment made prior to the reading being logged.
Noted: 0.375
